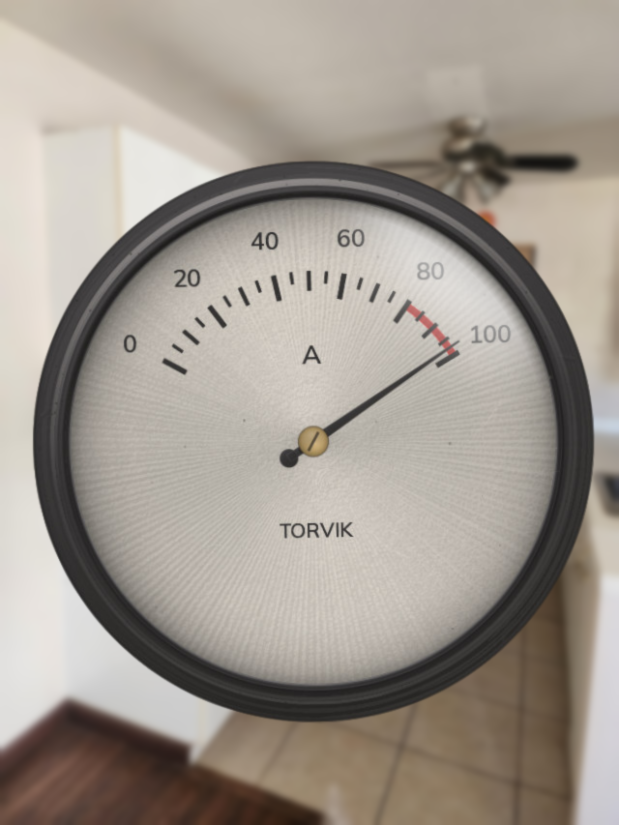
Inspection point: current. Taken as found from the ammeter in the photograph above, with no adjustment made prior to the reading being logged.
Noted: 97.5 A
